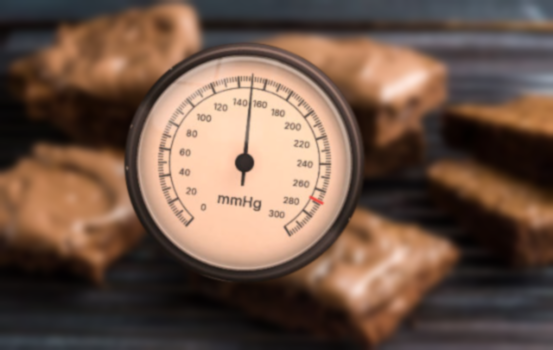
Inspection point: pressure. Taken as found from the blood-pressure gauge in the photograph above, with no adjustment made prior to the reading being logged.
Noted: 150 mmHg
